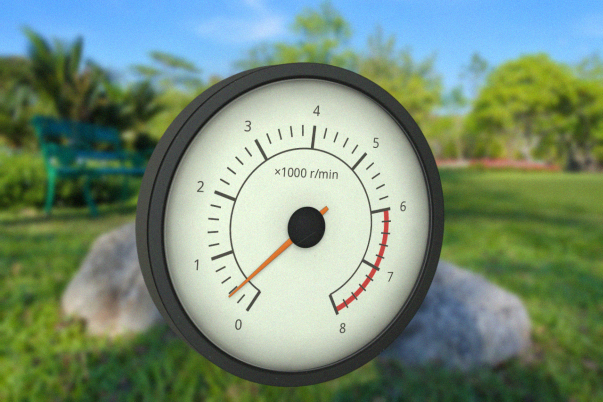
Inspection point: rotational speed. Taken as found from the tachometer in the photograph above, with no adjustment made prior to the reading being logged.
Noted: 400 rpm
